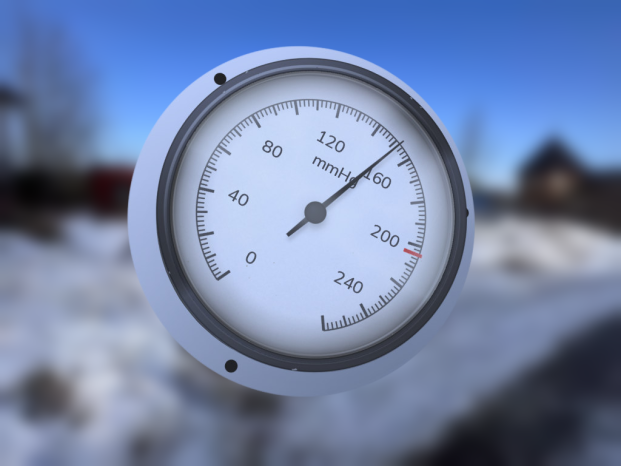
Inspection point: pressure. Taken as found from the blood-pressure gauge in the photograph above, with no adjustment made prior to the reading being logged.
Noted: 152 mmHg
